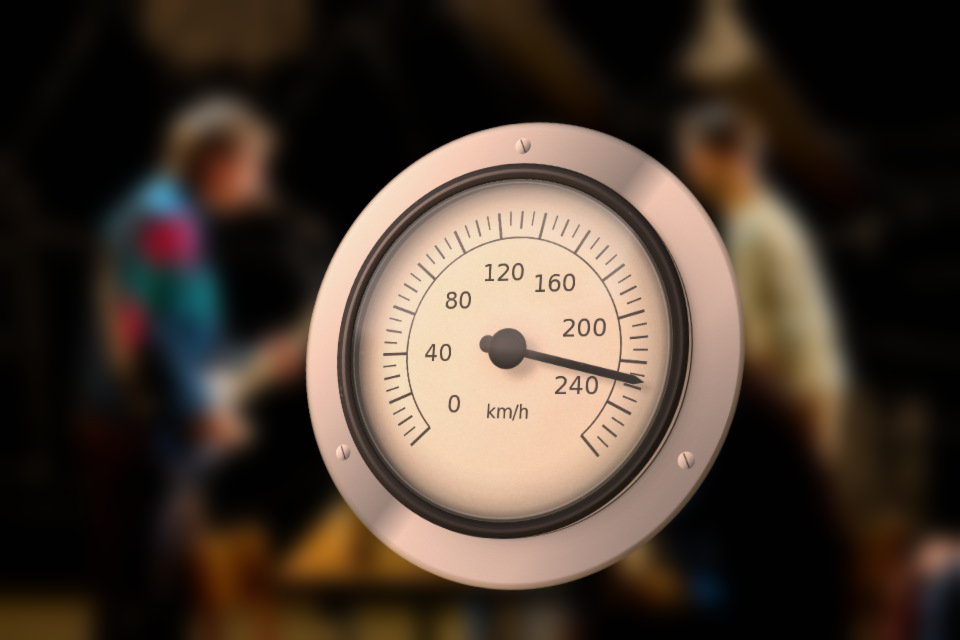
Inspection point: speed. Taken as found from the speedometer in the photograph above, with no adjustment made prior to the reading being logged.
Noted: 227.5 km/h
